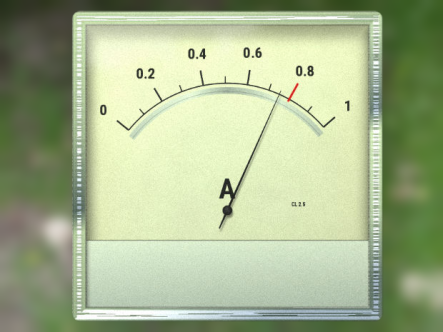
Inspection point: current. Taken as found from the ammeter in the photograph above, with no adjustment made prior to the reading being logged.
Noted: 0.75 A
